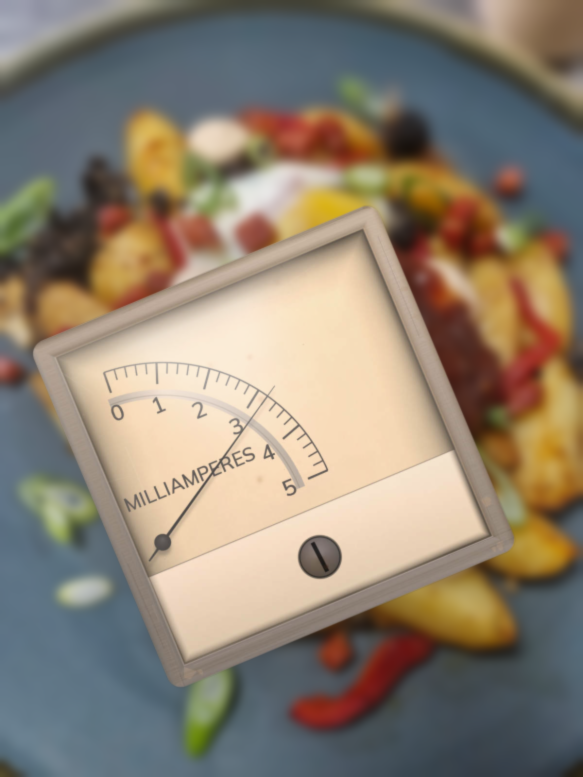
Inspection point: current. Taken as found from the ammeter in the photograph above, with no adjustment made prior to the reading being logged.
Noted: 3.2 mA
